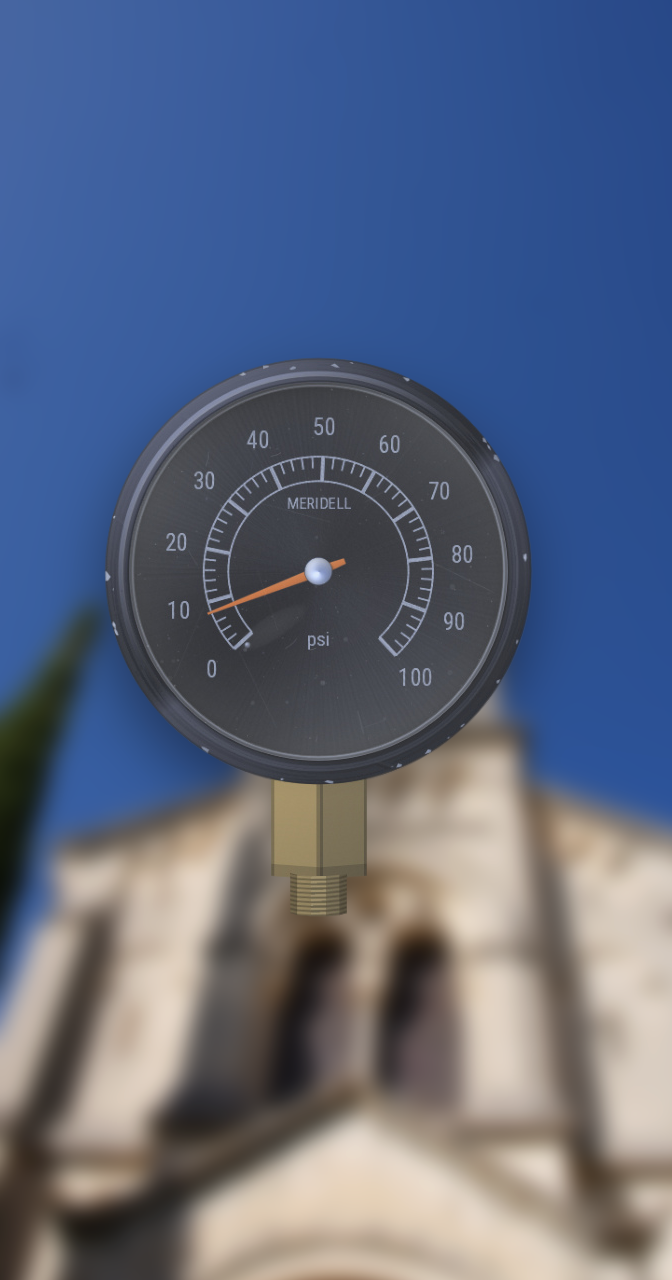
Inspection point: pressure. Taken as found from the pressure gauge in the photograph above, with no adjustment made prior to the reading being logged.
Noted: 8 psi
